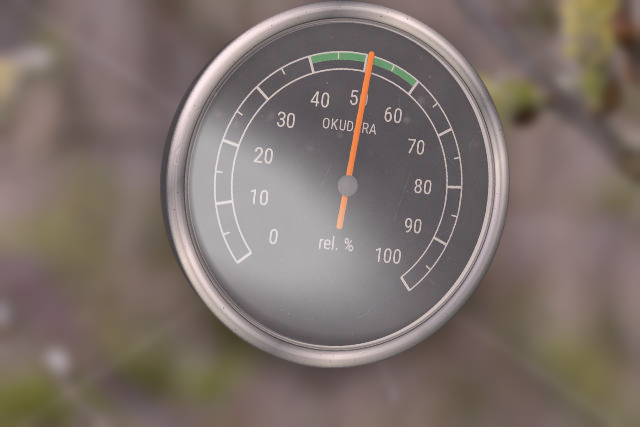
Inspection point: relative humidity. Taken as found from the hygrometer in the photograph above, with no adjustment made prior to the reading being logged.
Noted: 50 %
